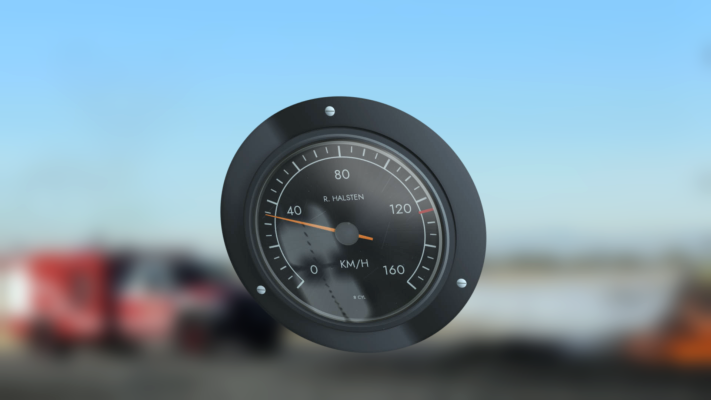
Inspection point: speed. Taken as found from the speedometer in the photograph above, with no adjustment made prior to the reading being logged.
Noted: 35 km/h
